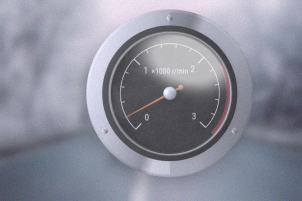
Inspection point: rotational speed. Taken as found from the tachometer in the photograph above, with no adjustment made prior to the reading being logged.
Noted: 200 rpm
